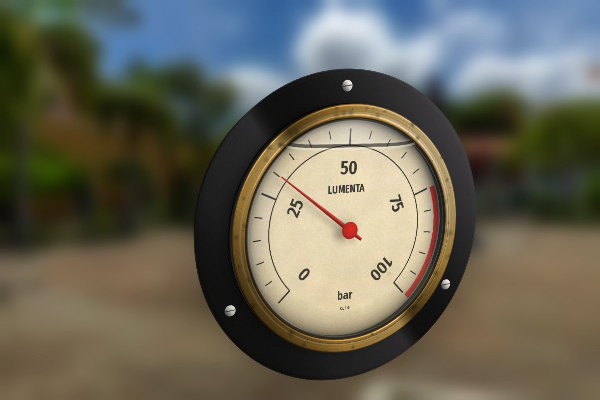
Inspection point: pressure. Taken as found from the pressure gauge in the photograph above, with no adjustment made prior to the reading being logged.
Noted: 30 bar
